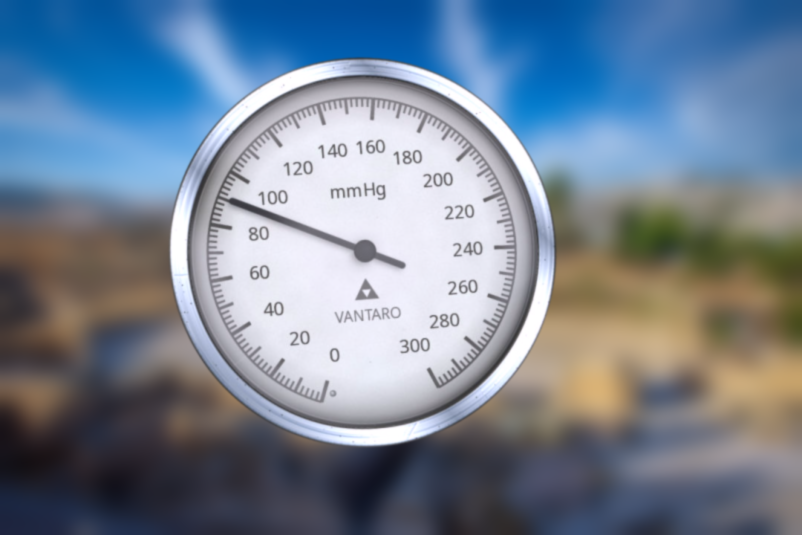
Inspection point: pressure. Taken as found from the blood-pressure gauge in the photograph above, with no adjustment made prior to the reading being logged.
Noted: 90 mmHg
